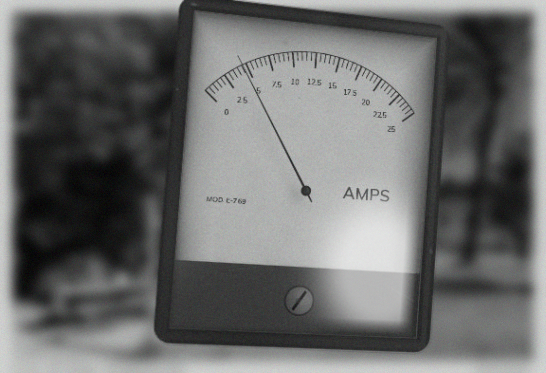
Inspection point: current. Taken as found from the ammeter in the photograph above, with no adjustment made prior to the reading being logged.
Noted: 4.5 A
